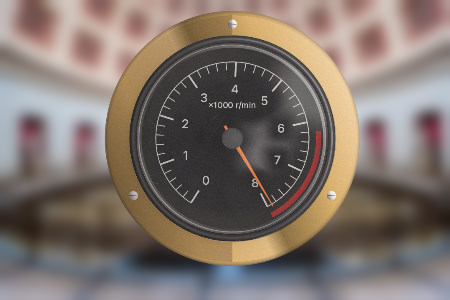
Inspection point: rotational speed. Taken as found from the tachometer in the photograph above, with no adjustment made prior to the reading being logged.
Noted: 7900 rpm
